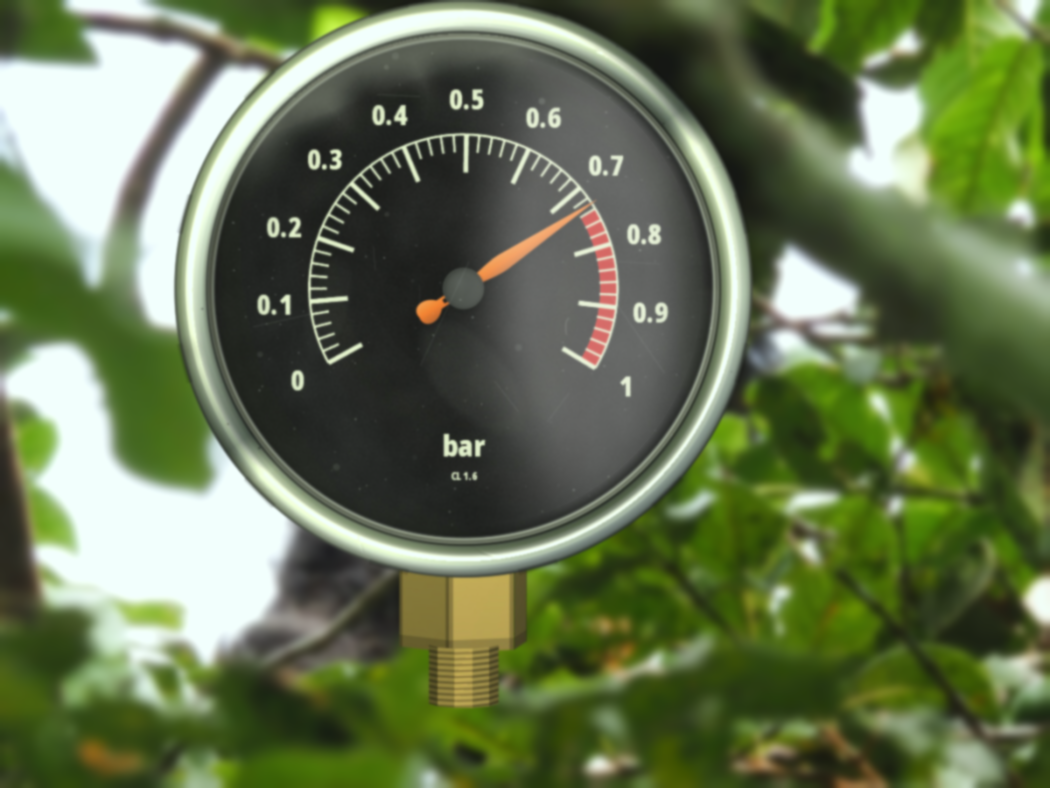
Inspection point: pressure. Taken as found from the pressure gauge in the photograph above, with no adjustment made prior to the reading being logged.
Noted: 0.73 bar
